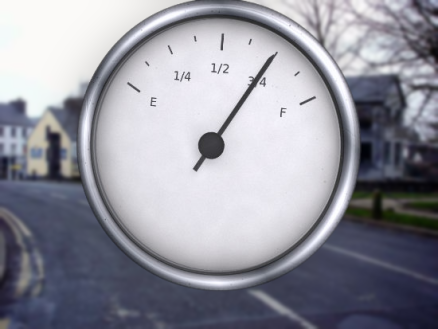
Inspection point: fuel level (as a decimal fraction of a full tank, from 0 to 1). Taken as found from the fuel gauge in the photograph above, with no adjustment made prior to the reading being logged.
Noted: 0.75
